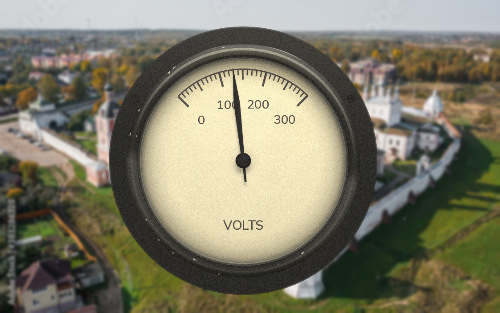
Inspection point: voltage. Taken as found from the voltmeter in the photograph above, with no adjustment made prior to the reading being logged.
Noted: 130 V
